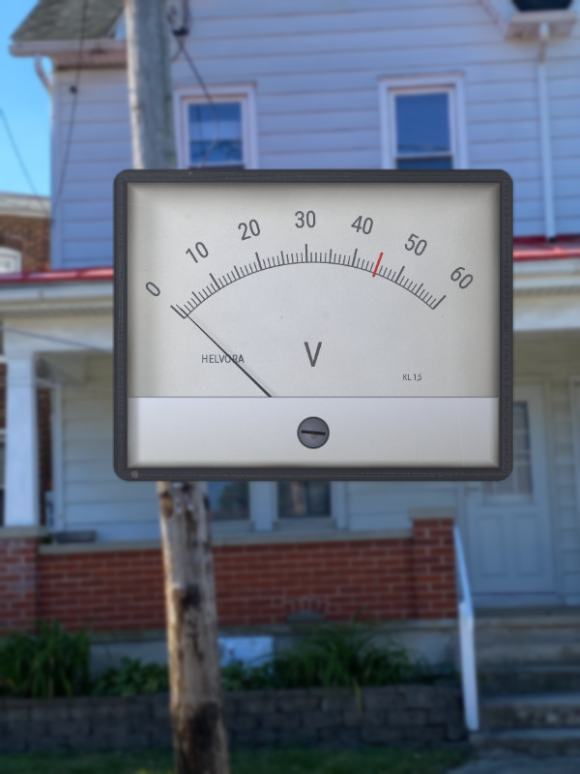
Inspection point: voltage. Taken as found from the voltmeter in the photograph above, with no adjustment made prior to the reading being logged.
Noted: 1 V
